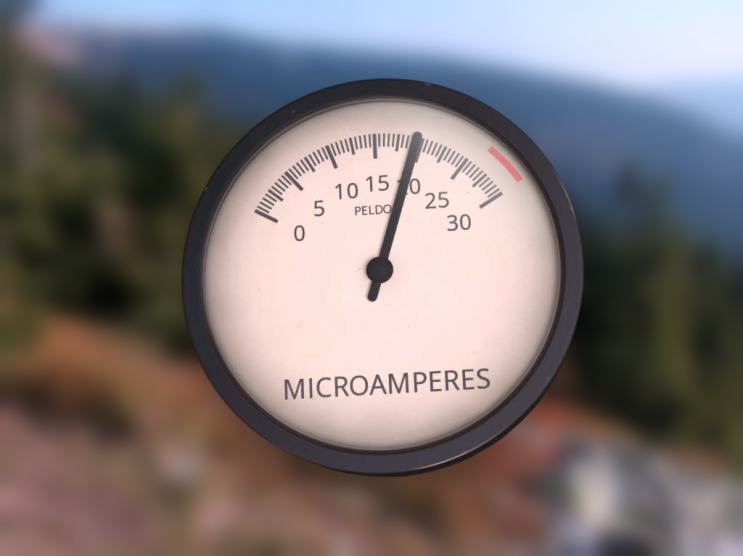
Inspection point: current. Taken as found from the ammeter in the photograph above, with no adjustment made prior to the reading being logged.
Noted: 19.5 µA
